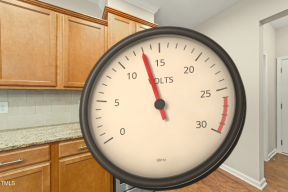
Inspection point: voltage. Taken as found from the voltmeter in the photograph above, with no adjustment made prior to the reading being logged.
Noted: 13 V
